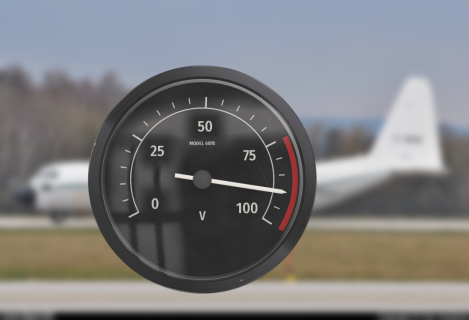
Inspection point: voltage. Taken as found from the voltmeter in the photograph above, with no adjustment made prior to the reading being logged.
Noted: 90 V
